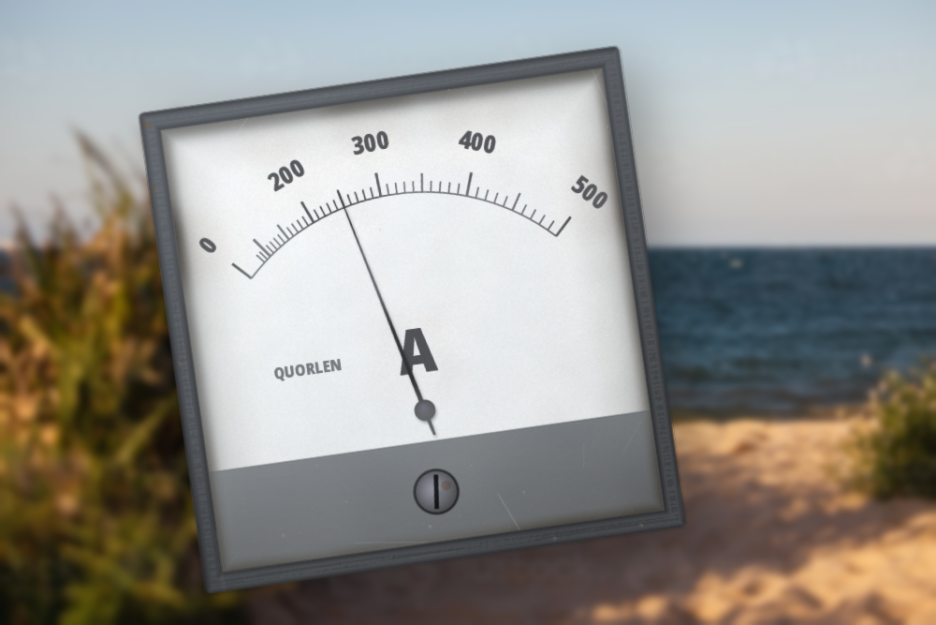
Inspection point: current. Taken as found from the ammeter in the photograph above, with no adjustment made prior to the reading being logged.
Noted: 250 A
